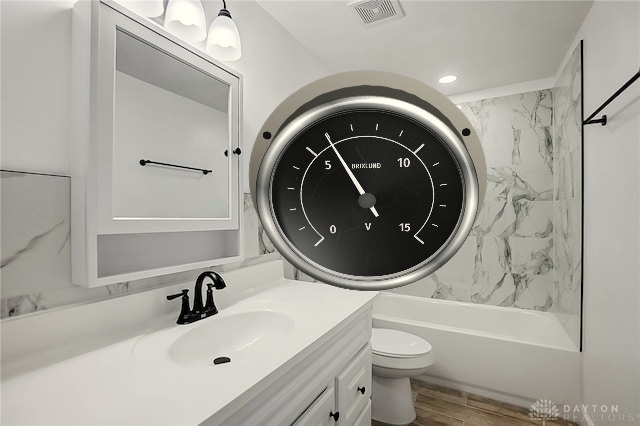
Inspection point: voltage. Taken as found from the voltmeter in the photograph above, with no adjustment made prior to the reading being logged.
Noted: 6 V
